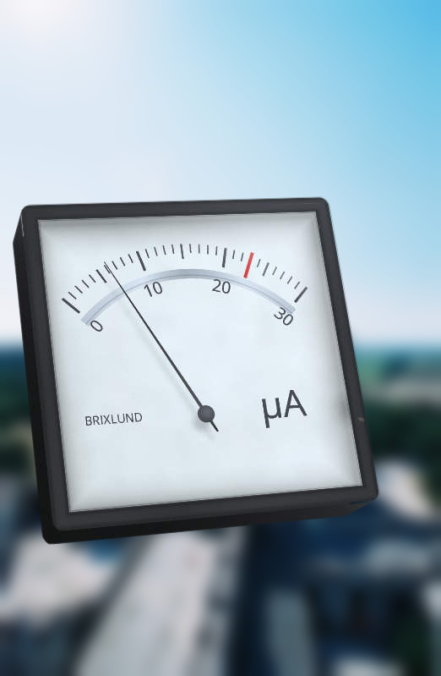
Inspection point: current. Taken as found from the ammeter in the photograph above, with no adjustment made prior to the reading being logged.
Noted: 6 µA
